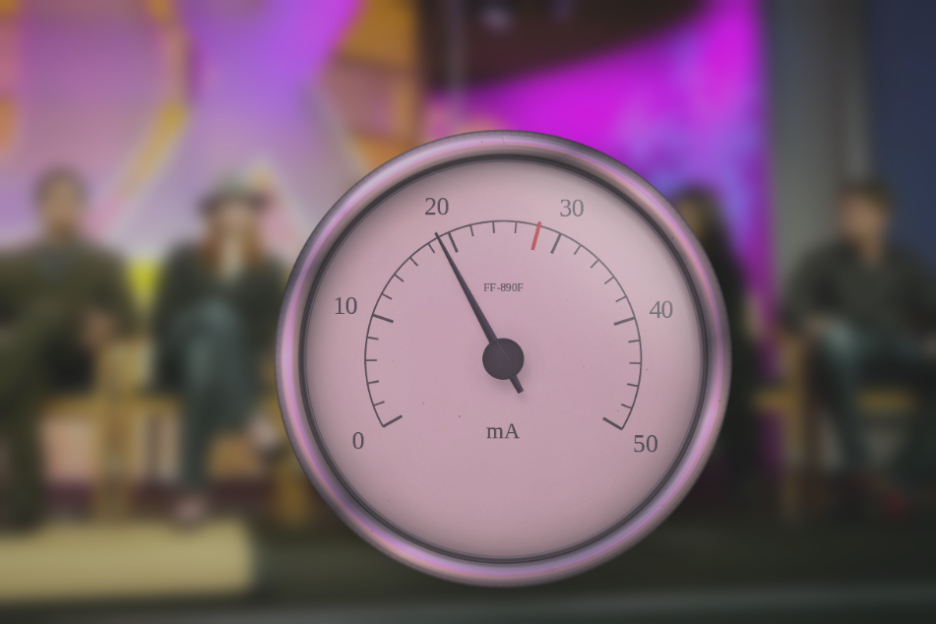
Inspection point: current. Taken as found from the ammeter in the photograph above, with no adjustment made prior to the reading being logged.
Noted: 19 mA
